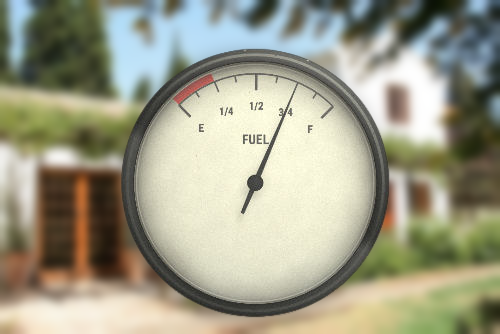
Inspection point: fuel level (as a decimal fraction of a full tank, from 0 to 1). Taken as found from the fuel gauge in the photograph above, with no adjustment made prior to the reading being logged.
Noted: 0.75
